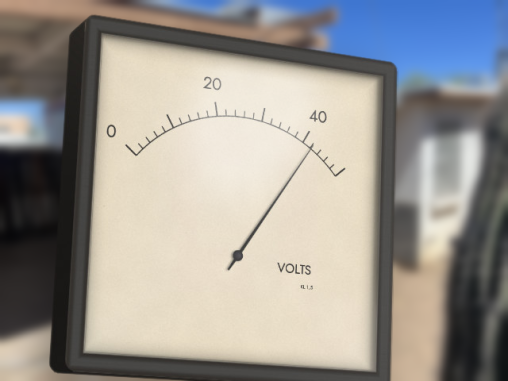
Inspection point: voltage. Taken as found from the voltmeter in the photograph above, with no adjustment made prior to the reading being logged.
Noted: 42 V
